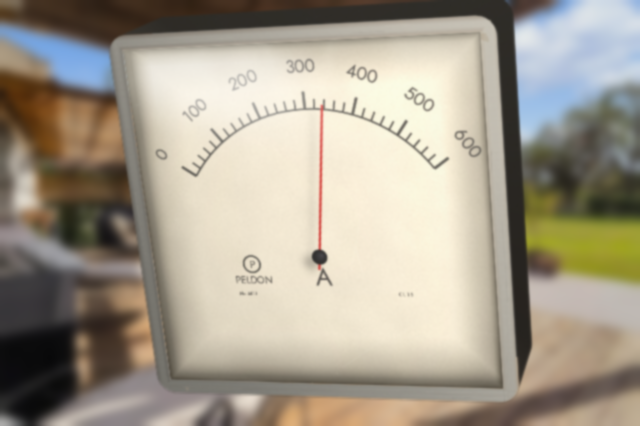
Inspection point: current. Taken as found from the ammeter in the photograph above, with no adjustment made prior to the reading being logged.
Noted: 340 A
